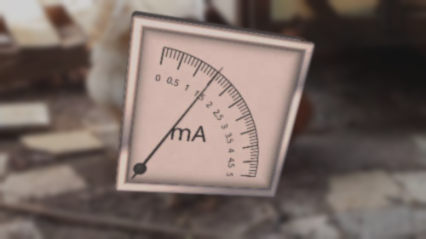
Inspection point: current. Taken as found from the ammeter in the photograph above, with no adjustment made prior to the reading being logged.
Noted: 1.5 mA
